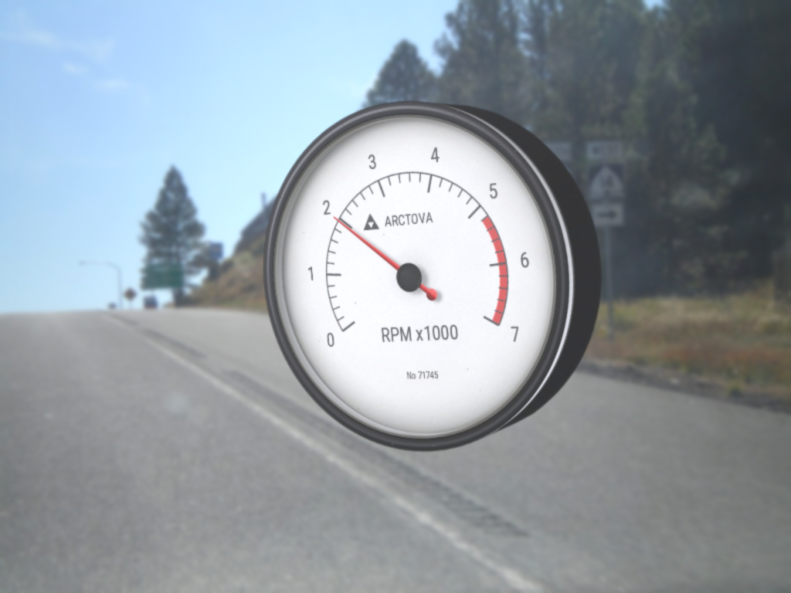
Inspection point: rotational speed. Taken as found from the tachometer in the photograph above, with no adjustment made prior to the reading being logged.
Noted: 2000 rpm
